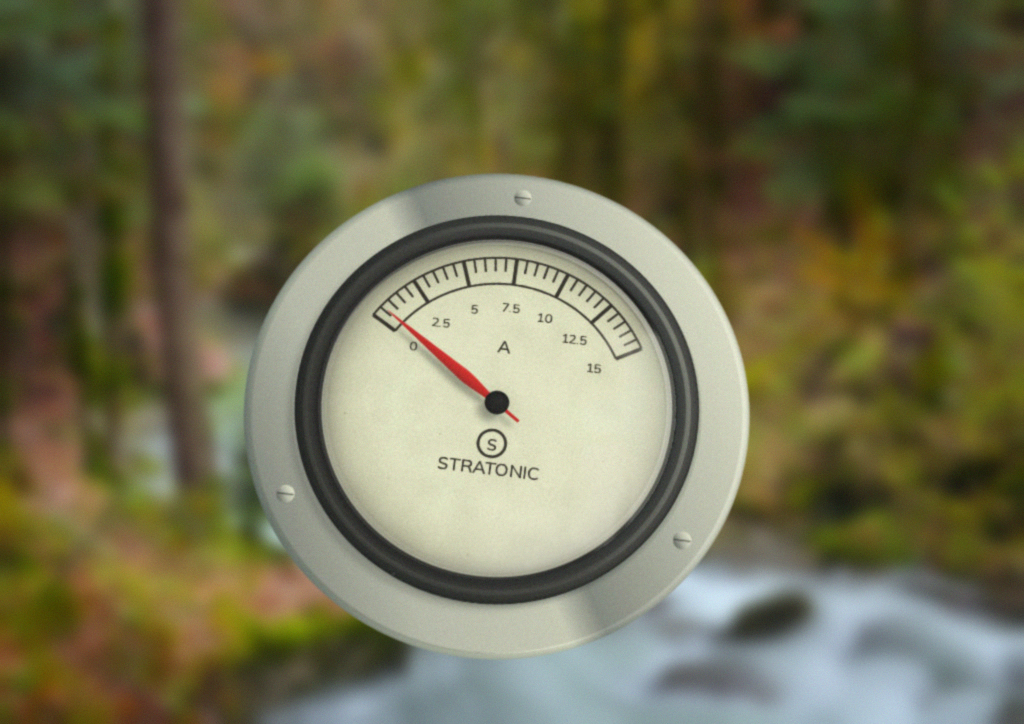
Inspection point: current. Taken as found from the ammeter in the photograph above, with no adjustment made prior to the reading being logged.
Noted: 0.5 A
